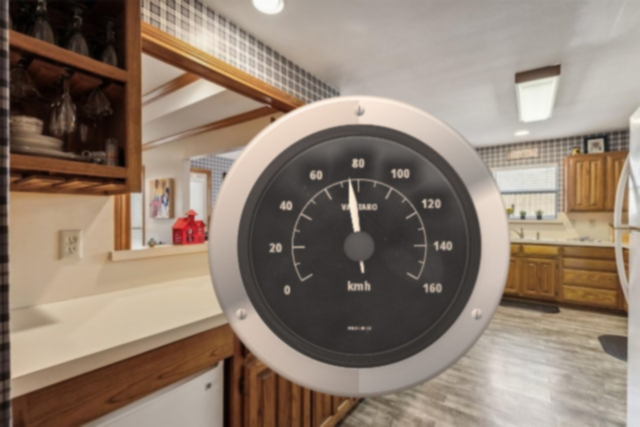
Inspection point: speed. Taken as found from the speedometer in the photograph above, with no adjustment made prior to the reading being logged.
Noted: 75 km/h
